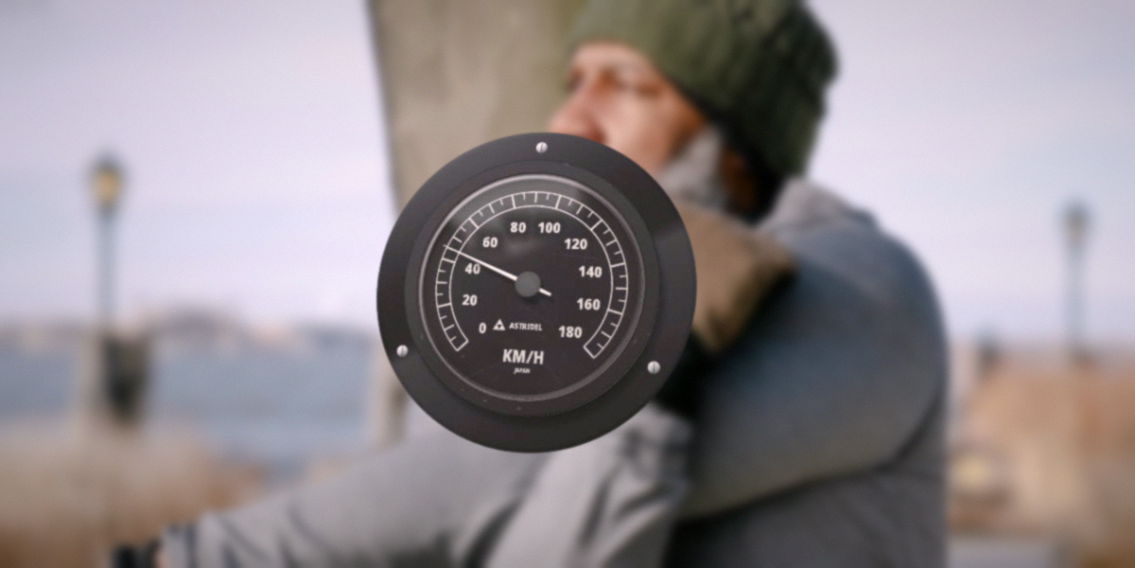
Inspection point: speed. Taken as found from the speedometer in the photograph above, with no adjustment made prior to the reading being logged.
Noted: 45 km/h
